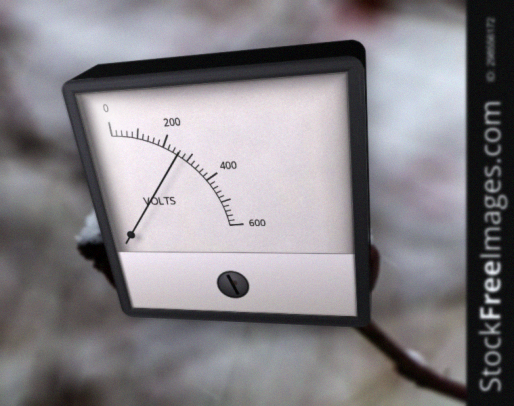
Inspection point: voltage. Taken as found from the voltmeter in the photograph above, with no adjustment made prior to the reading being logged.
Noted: 260 V
